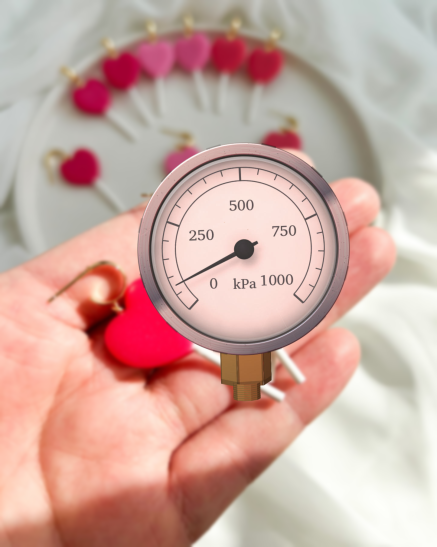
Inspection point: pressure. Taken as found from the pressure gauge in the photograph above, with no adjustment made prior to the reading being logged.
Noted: 75 kPa
